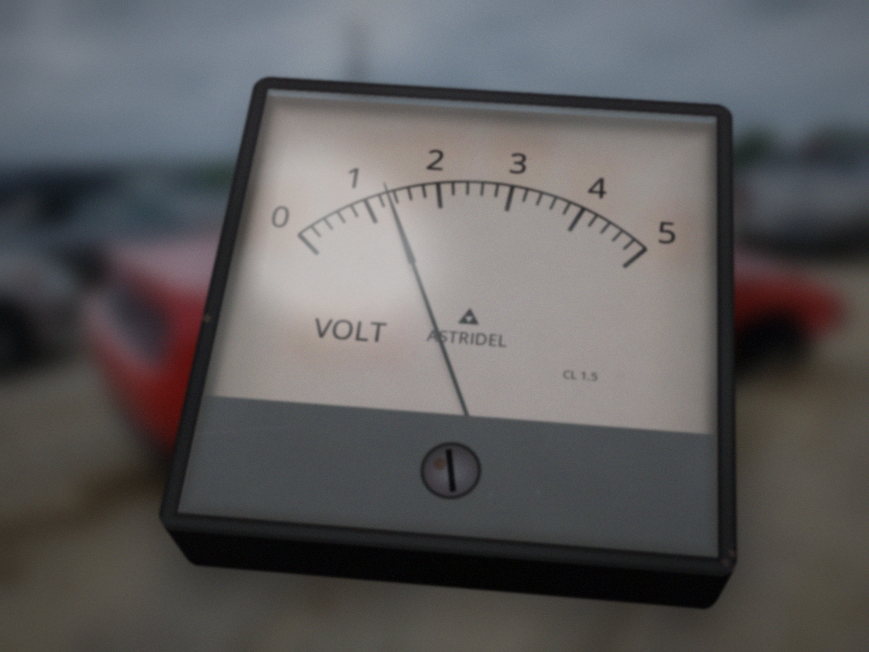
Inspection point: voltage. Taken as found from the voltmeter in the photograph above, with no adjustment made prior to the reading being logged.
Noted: 1.3 V
